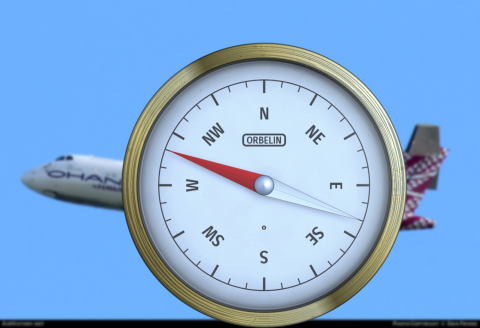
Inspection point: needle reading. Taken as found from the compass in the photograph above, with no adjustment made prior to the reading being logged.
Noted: 290 °
